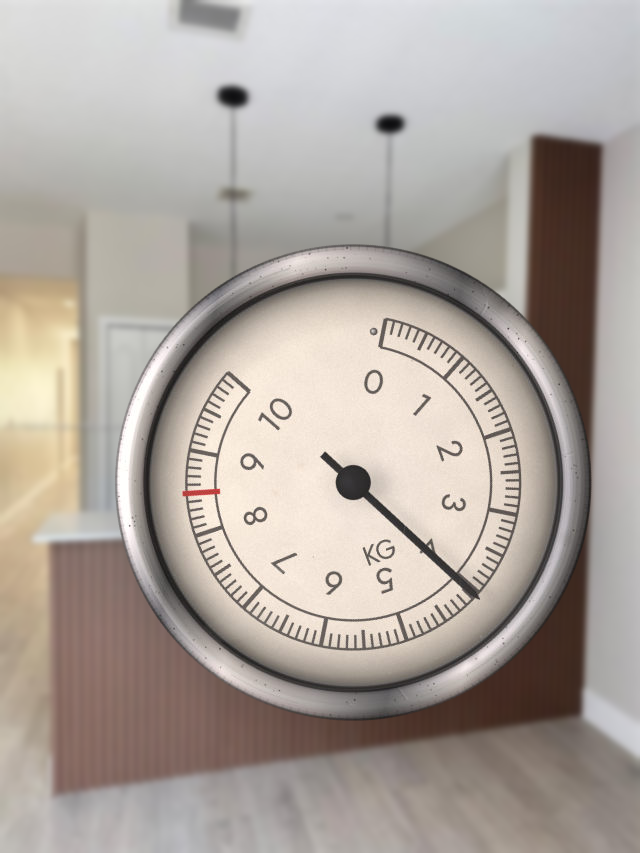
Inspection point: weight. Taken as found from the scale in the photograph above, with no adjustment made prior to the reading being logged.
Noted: 4.05 kg
